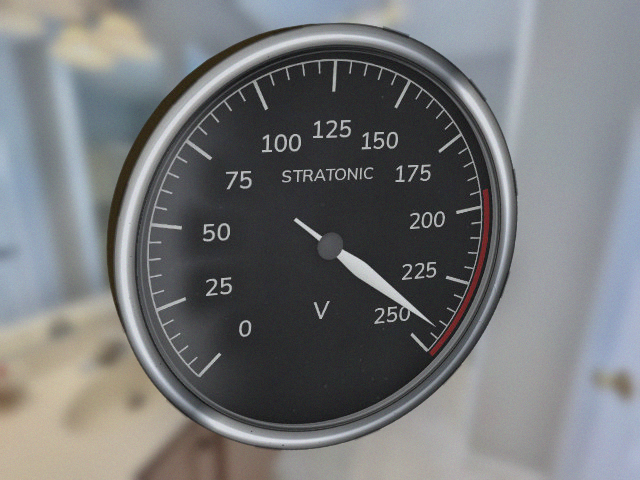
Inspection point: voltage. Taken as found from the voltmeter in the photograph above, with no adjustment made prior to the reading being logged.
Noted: 242.5 V
